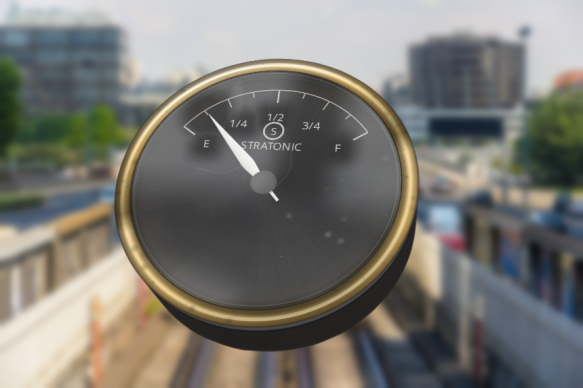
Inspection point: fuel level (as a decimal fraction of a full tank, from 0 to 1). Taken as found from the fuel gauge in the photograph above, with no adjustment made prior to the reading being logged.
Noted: 0.125
